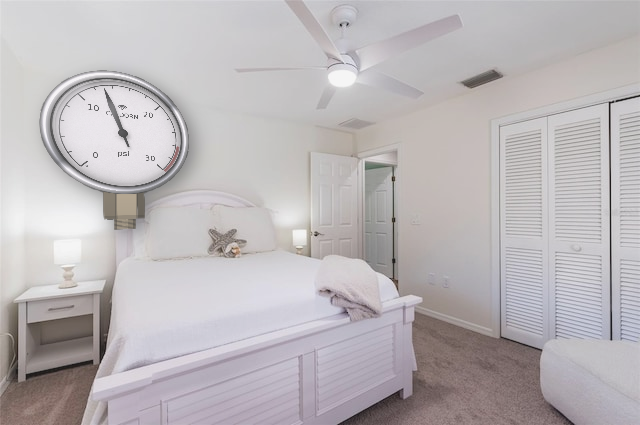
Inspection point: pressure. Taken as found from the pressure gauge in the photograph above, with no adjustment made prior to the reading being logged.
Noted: 13 psi
